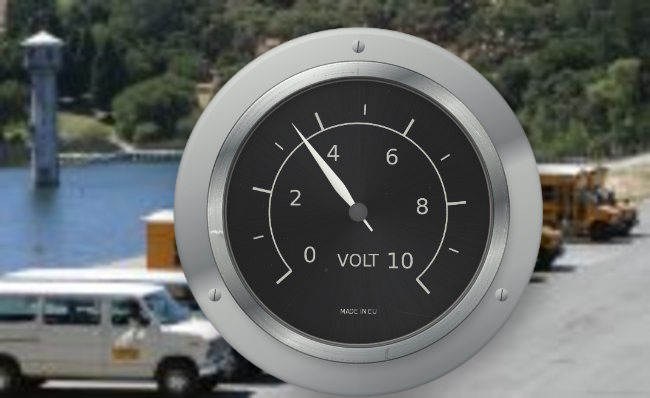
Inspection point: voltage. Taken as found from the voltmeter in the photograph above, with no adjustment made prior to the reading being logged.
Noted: 3.5 V
